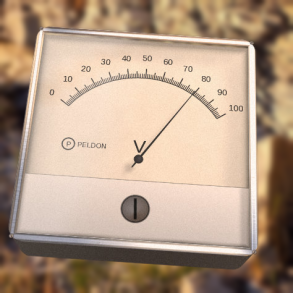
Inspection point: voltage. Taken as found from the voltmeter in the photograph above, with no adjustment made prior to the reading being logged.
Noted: 80 V
